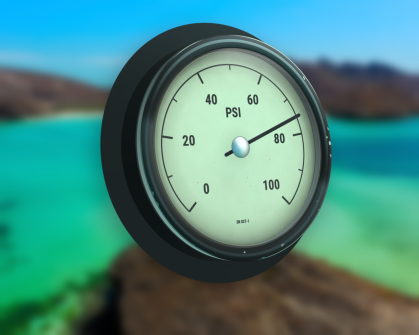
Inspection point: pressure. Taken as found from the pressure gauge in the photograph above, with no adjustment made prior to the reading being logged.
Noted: 75 psi
